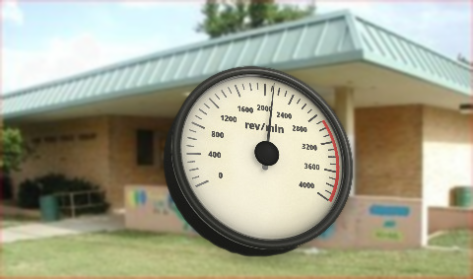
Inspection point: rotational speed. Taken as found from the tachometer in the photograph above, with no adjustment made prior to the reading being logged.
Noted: 2100 rpm
